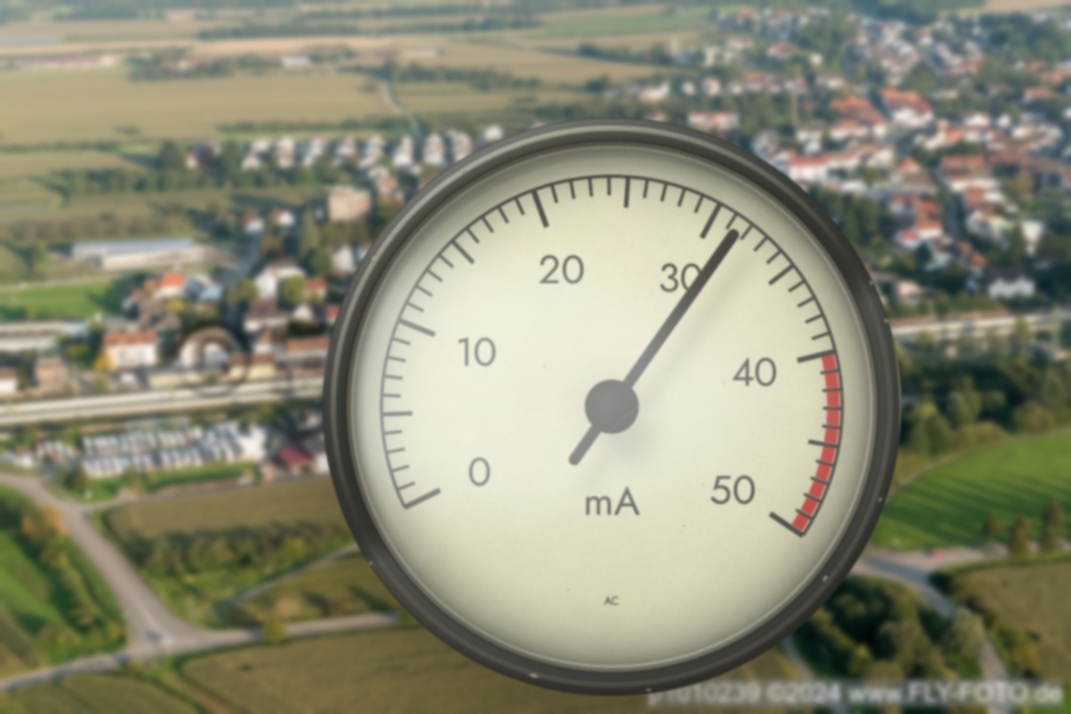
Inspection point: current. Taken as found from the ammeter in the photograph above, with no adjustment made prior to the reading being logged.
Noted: 31.5 mA
